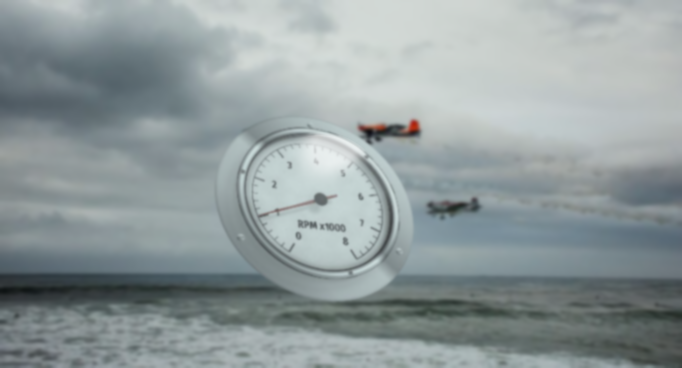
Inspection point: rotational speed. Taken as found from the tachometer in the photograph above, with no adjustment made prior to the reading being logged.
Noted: 1000 rpm
